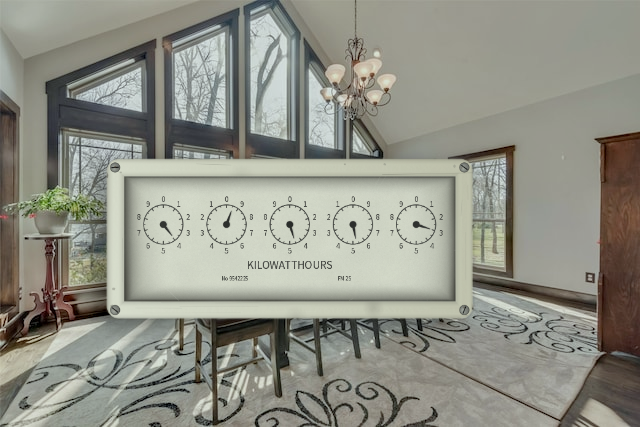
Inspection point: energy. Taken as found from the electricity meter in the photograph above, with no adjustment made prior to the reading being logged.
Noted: 39453 kWh
